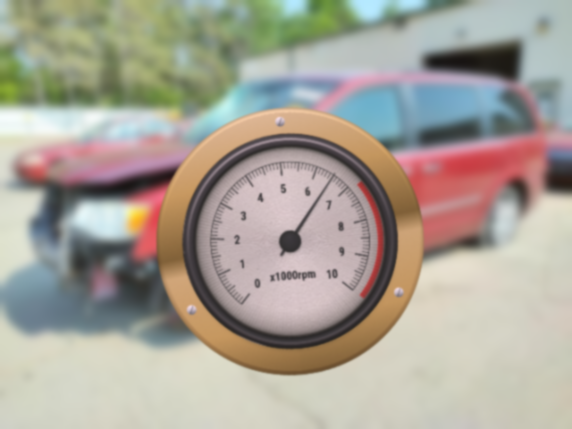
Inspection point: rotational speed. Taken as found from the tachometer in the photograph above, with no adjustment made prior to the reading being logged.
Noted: 6500 rpm
